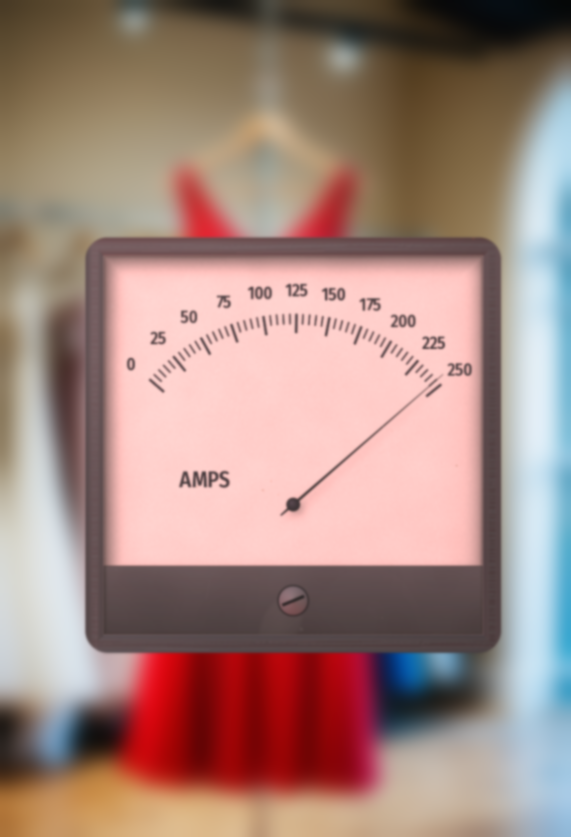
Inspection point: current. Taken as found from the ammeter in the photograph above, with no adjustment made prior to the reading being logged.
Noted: 245 A
